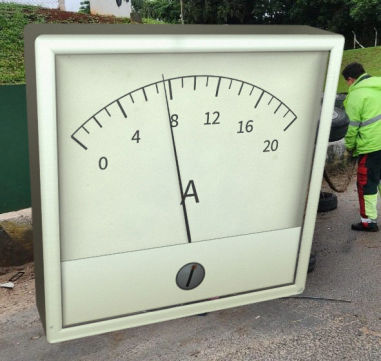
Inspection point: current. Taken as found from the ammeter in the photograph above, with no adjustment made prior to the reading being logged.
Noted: 7.5 A
